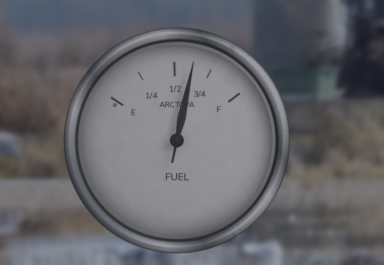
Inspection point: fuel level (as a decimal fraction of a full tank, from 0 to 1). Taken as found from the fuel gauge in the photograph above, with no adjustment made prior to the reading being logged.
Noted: 0.625
